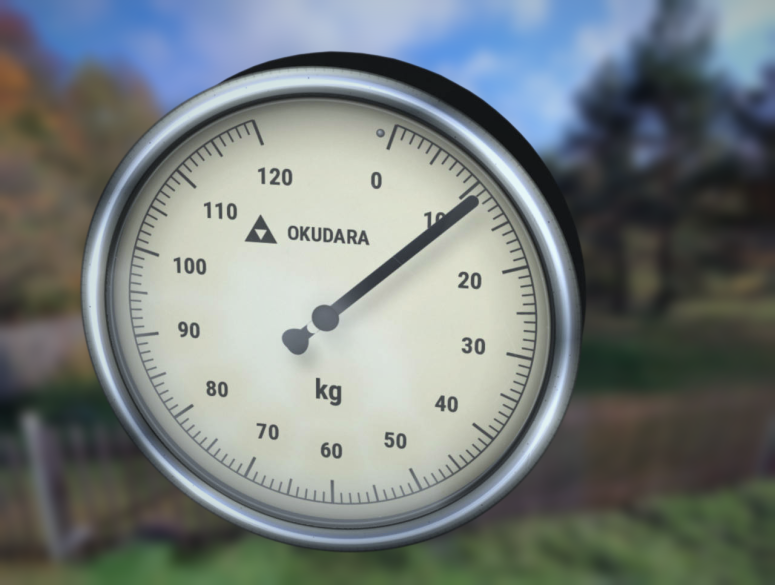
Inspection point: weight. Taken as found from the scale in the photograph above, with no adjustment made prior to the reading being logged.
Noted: 11 kg
